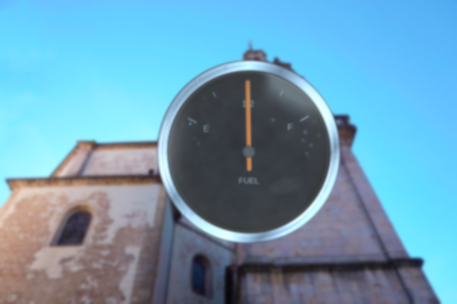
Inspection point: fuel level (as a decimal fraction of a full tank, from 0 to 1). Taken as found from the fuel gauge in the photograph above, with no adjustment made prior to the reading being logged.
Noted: 0.5
